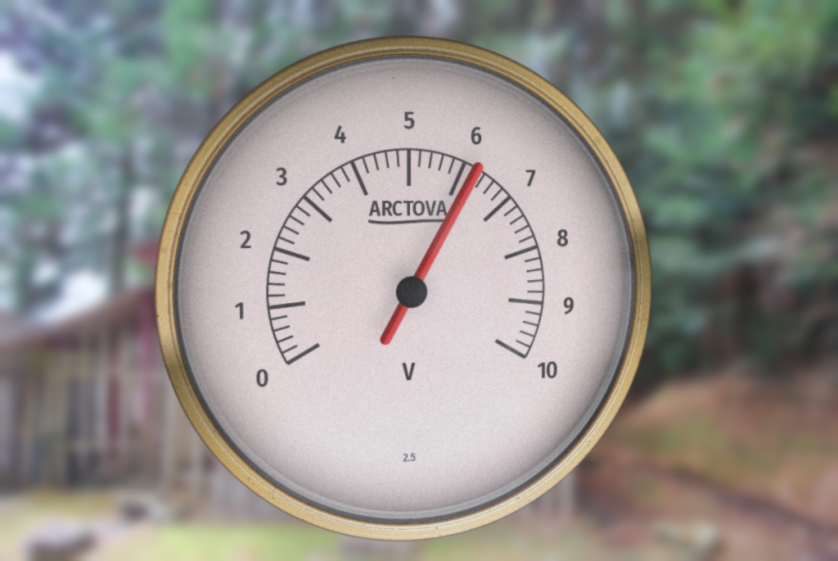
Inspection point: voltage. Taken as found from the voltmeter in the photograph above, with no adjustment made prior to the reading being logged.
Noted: 6.2 V
